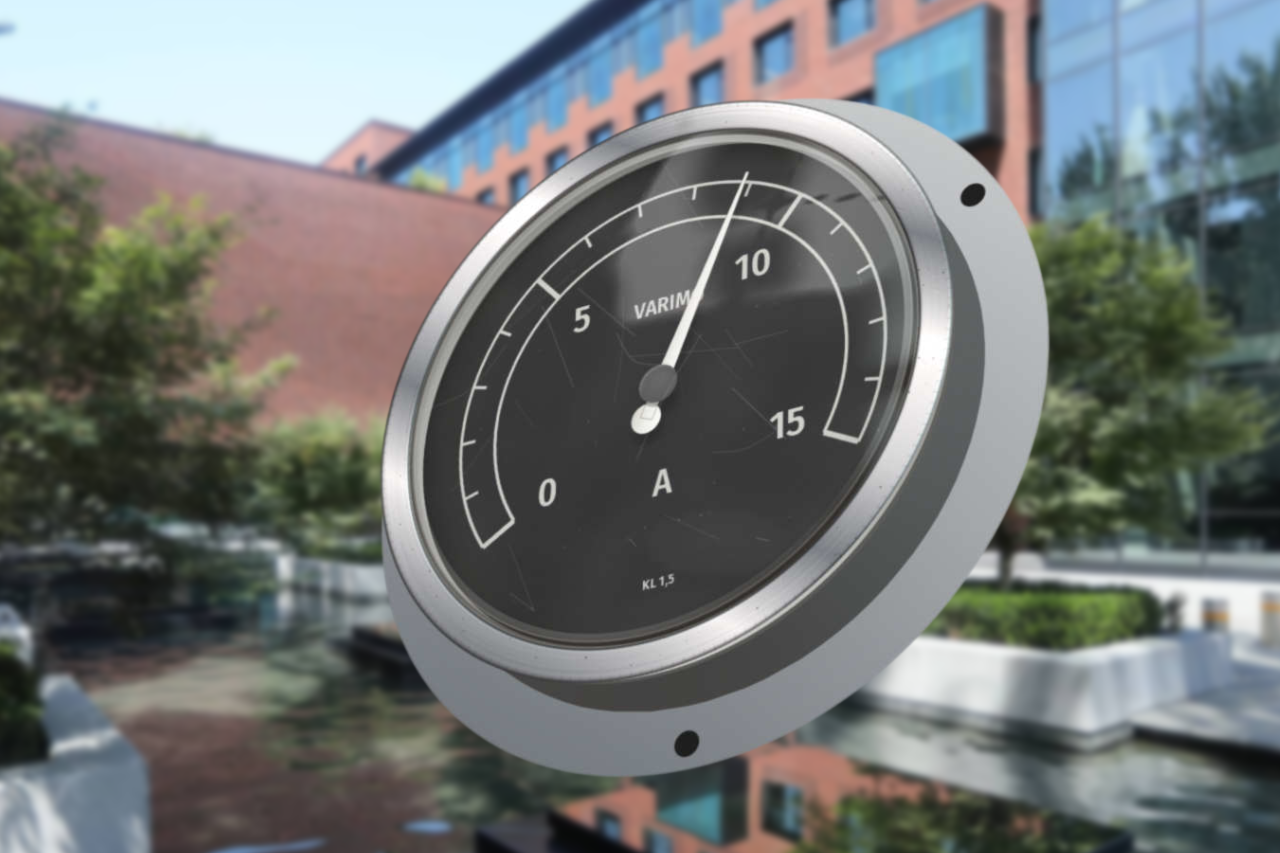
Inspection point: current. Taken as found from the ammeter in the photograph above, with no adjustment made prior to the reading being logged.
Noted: 9 A
